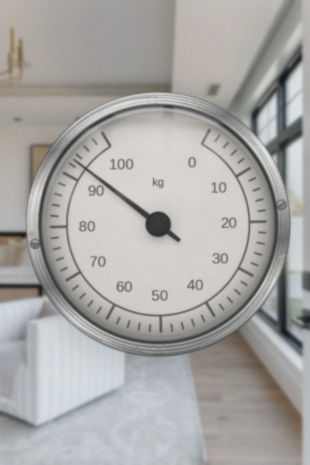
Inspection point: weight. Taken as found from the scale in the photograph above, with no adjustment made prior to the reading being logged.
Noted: 93 kg
